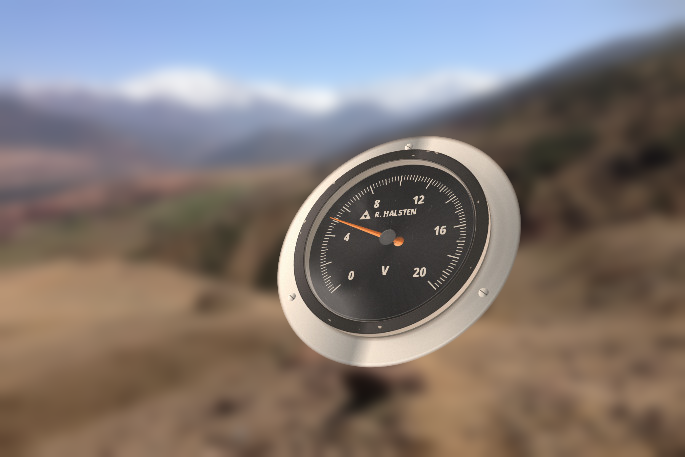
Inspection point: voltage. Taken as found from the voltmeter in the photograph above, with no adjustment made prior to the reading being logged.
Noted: 5 V
